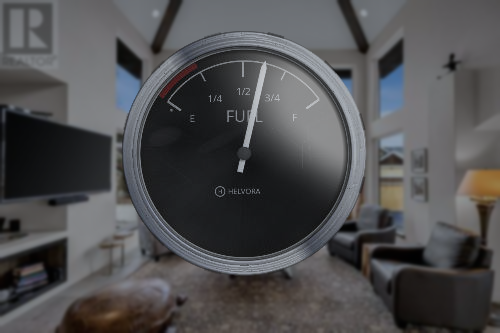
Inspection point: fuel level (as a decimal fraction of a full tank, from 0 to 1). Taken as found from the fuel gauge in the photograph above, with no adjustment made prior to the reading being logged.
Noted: 0.625
